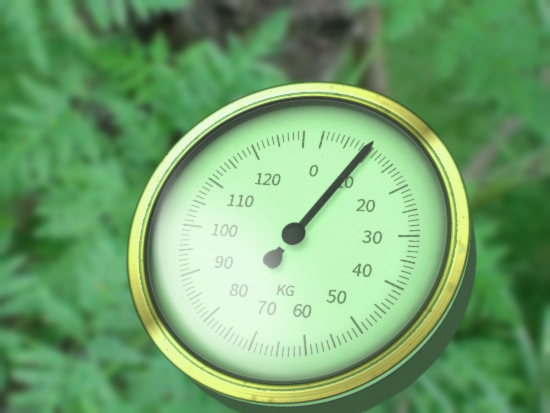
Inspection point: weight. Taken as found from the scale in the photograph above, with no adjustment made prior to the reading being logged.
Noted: 10 kg
